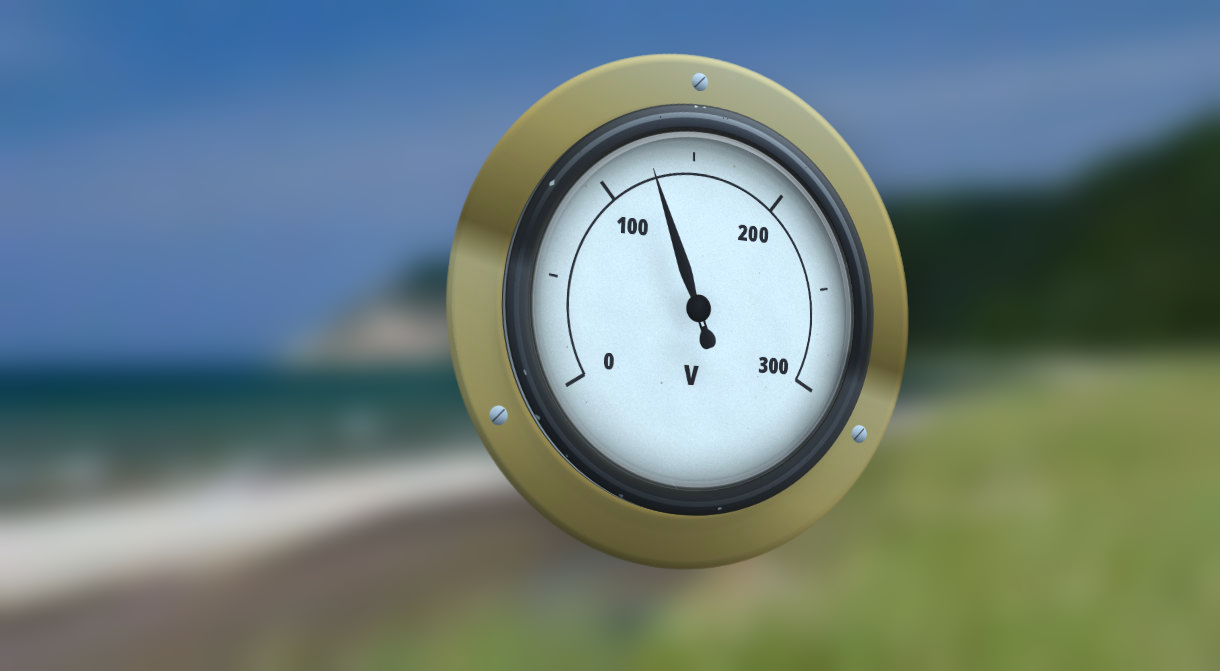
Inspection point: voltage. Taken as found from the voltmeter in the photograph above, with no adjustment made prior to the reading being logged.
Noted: 125 V
